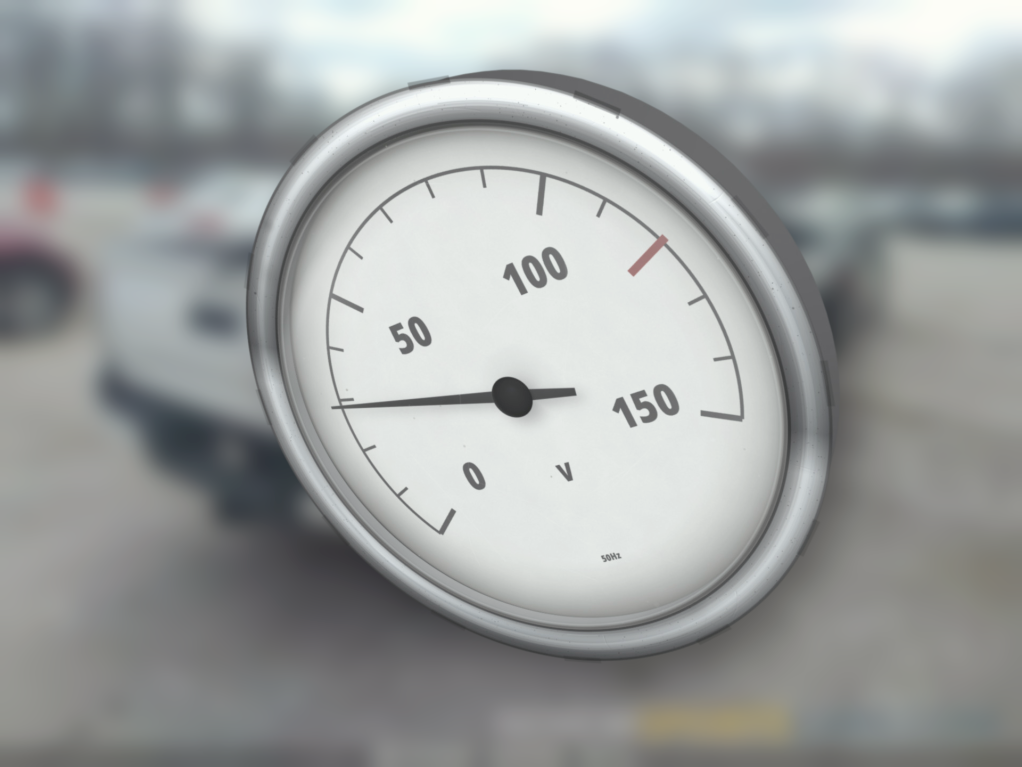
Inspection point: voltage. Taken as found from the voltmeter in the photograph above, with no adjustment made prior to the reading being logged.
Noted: 30 V
